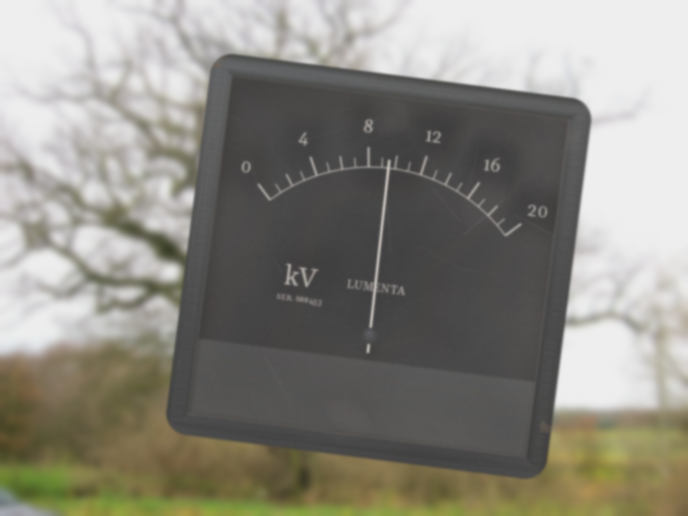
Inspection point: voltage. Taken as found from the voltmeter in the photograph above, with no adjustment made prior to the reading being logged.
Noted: 9.5 kV
